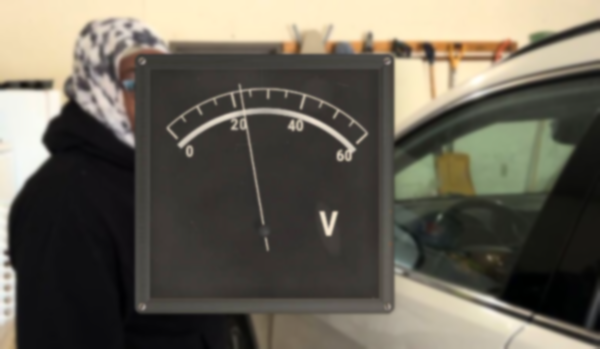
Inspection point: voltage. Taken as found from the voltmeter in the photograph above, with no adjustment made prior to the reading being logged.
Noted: 22.5 V
